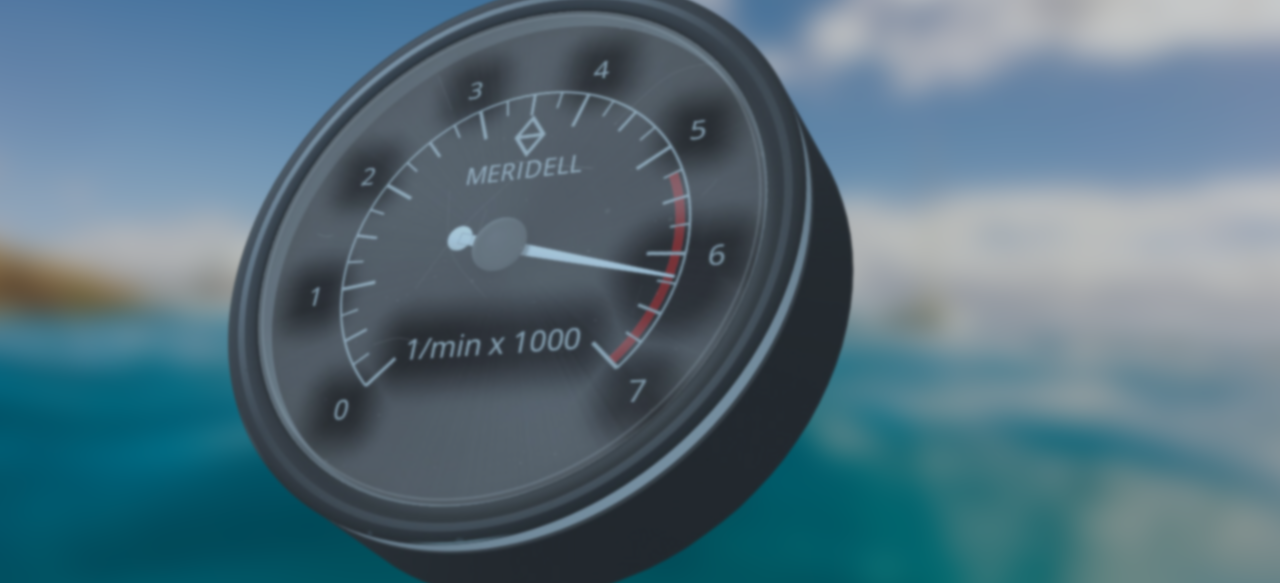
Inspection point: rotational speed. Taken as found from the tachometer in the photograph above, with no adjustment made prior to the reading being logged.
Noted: 6250 rpm
